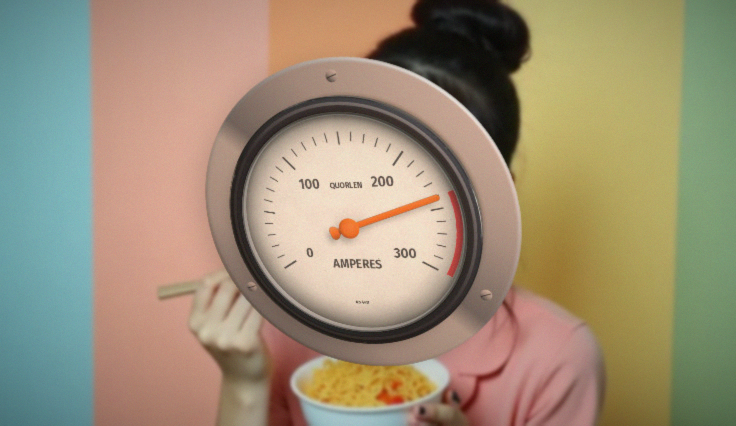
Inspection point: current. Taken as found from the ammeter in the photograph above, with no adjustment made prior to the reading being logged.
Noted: 240 A
